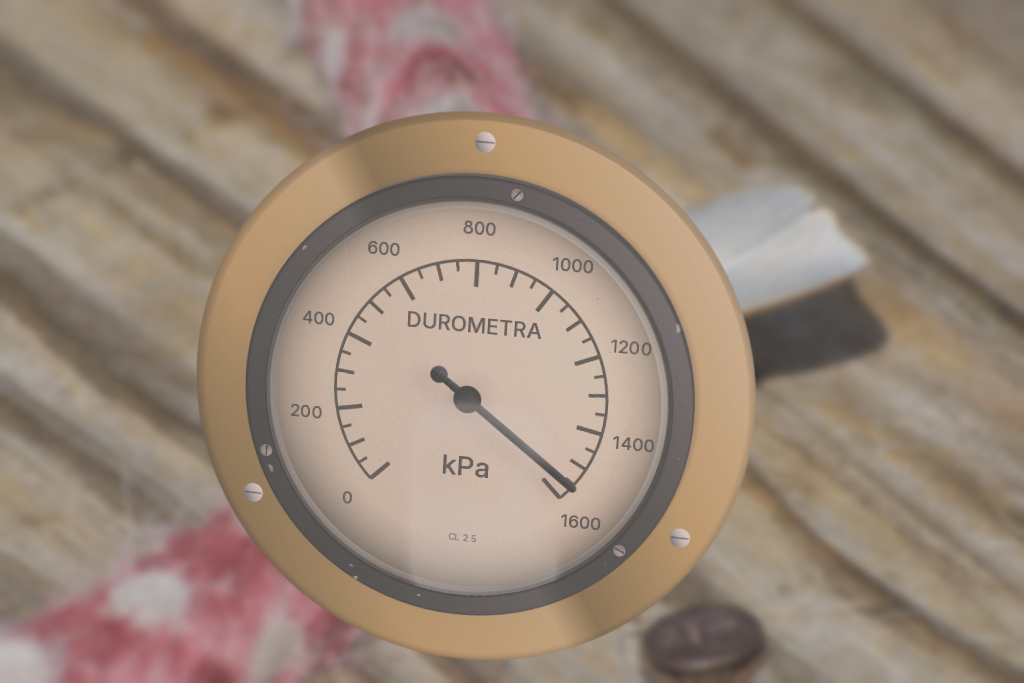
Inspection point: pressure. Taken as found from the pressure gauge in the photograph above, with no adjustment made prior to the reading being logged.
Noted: 1550 kPa
